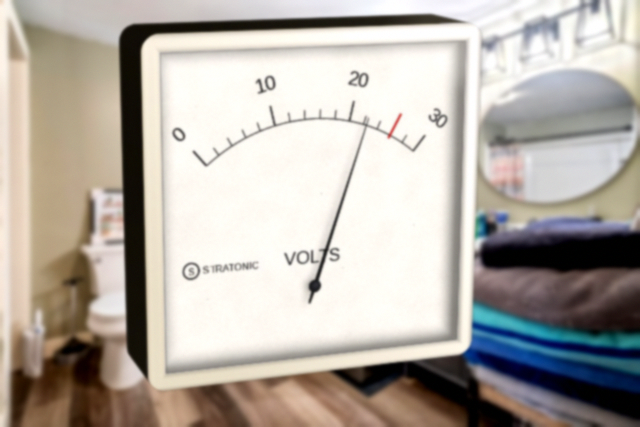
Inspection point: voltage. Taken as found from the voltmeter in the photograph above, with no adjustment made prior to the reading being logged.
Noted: 22 V
